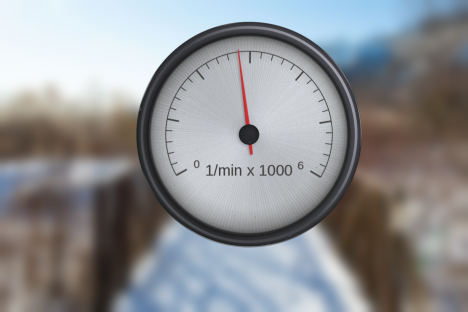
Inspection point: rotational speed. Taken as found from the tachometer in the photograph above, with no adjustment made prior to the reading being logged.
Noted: 2800 rpm
